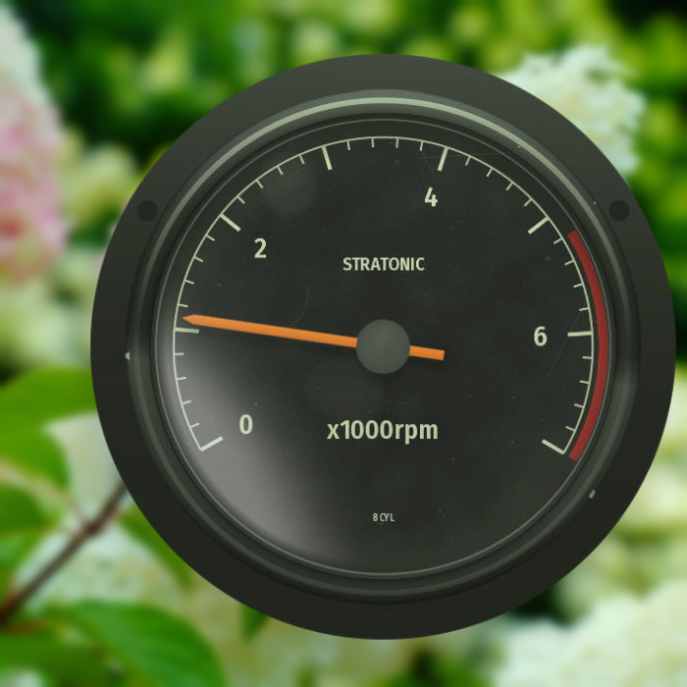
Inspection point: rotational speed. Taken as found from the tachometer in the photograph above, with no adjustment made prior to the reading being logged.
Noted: 1100 rpm
